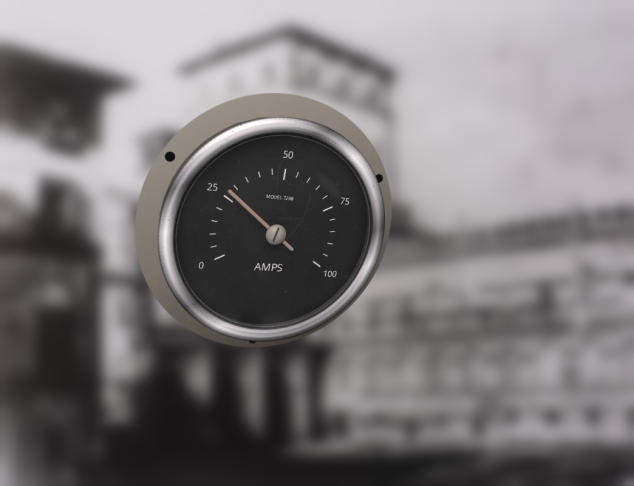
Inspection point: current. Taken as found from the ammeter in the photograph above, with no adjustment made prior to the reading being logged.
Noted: 27.5 A
